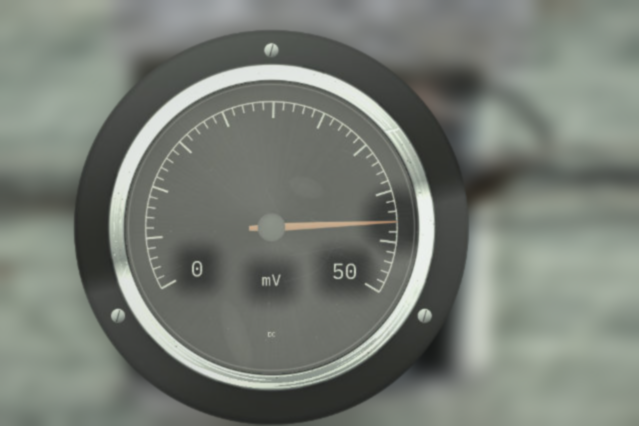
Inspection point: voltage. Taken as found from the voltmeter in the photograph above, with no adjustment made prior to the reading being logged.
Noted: 43 mV
